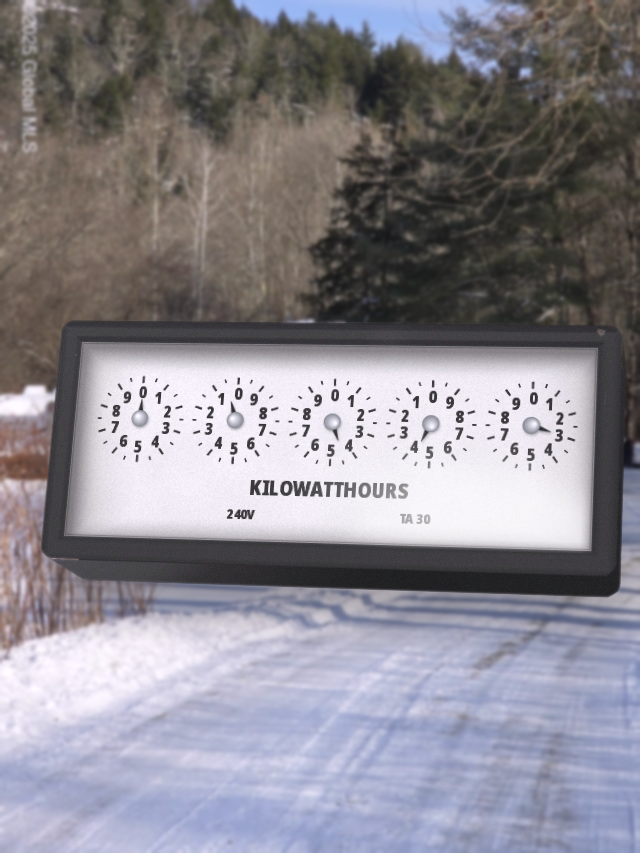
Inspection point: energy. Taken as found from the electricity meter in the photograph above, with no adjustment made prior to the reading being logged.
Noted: 443 kWh
